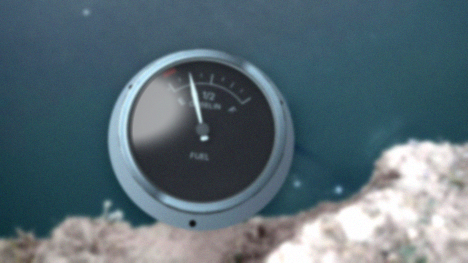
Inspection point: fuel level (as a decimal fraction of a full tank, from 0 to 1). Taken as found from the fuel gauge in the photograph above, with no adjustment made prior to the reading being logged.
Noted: 0.25
